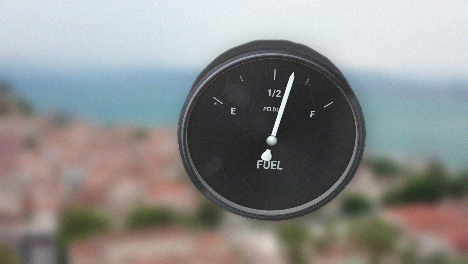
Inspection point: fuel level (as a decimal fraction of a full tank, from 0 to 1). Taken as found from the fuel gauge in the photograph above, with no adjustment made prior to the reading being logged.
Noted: 0.625
